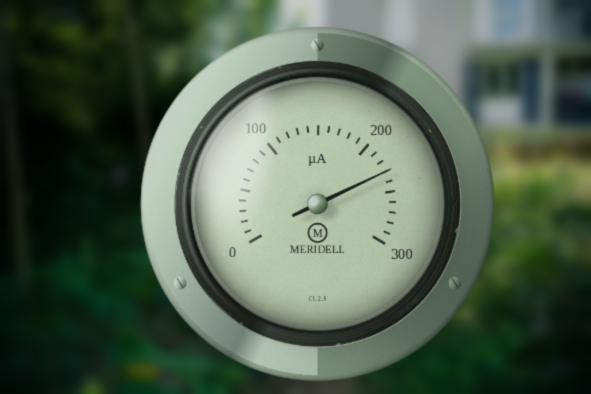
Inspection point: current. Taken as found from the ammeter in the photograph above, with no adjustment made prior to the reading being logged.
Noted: 230 µA
